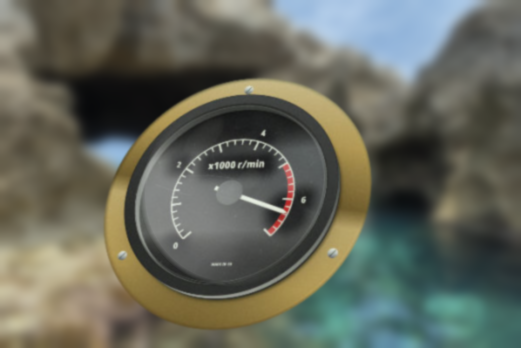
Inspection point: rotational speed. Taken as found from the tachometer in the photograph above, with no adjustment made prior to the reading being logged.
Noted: 6400 rpm
